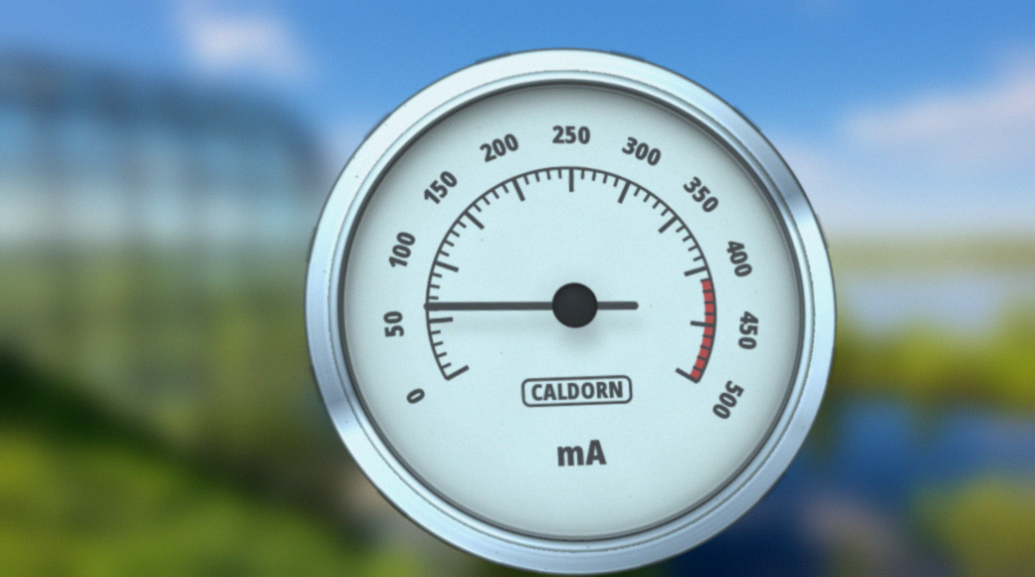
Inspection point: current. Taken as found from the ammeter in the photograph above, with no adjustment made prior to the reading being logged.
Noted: 60 mA
